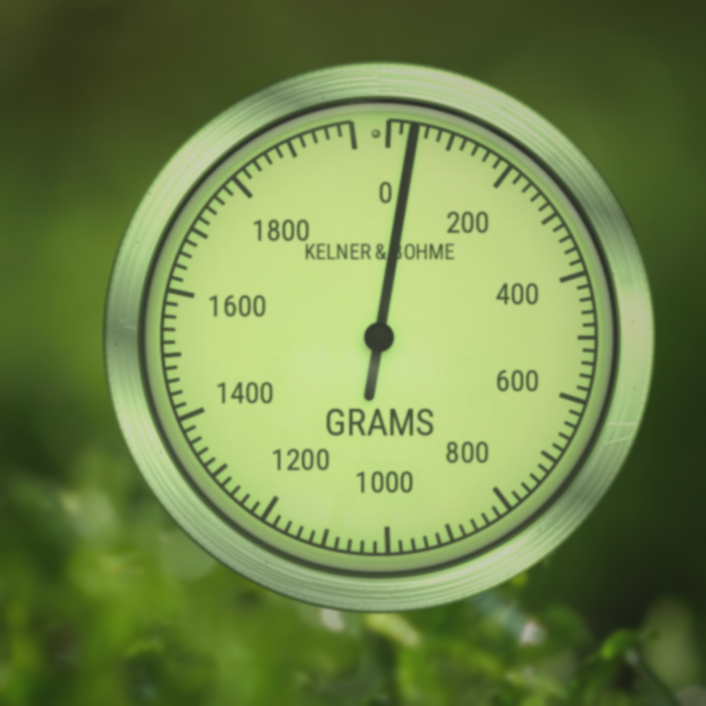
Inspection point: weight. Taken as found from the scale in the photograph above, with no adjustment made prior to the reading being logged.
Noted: 40 g
